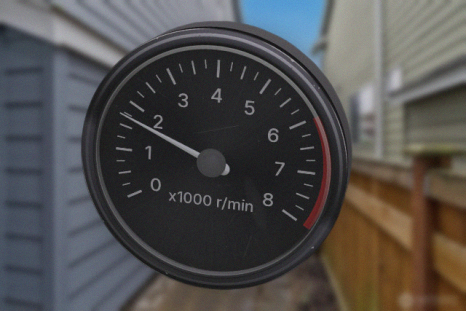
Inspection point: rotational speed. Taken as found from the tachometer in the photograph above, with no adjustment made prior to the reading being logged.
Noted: 1750 rpm
